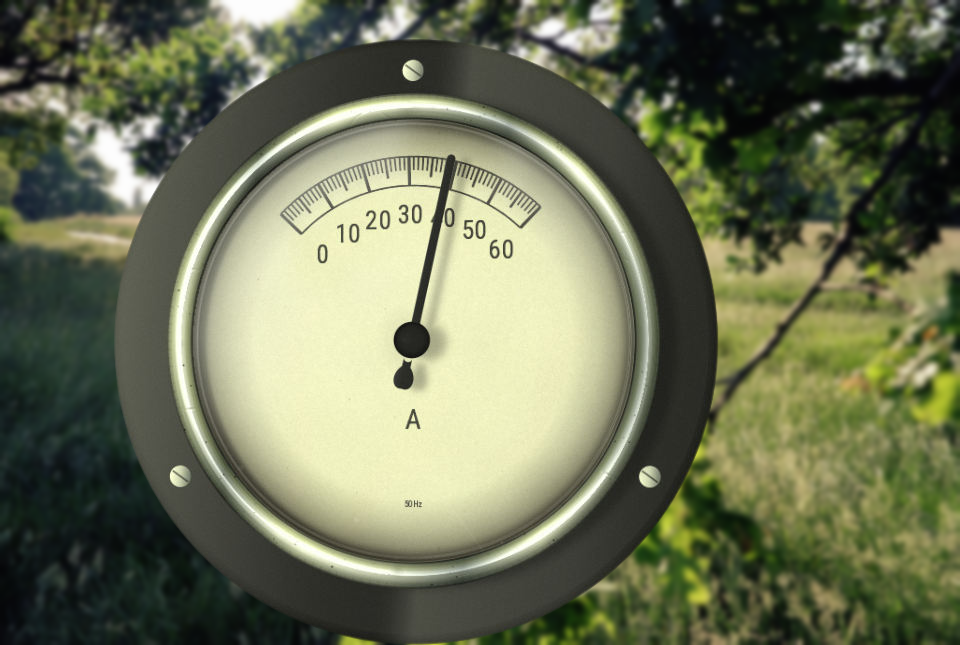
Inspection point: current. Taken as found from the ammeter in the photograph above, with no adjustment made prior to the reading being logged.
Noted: 39 A
